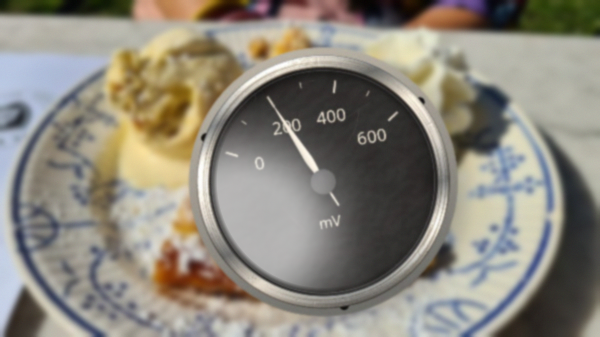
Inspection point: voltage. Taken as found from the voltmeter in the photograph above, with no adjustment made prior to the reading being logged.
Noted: 200 mV
